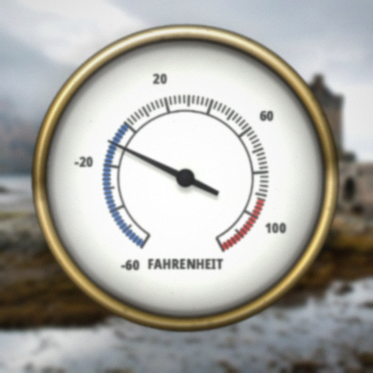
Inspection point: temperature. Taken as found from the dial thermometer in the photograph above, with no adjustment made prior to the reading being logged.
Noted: -10 °F
